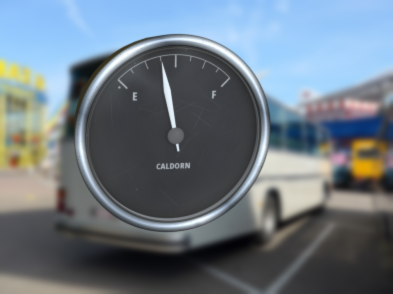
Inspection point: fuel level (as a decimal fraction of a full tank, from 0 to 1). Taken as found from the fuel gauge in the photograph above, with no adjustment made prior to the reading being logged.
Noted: 0.375
